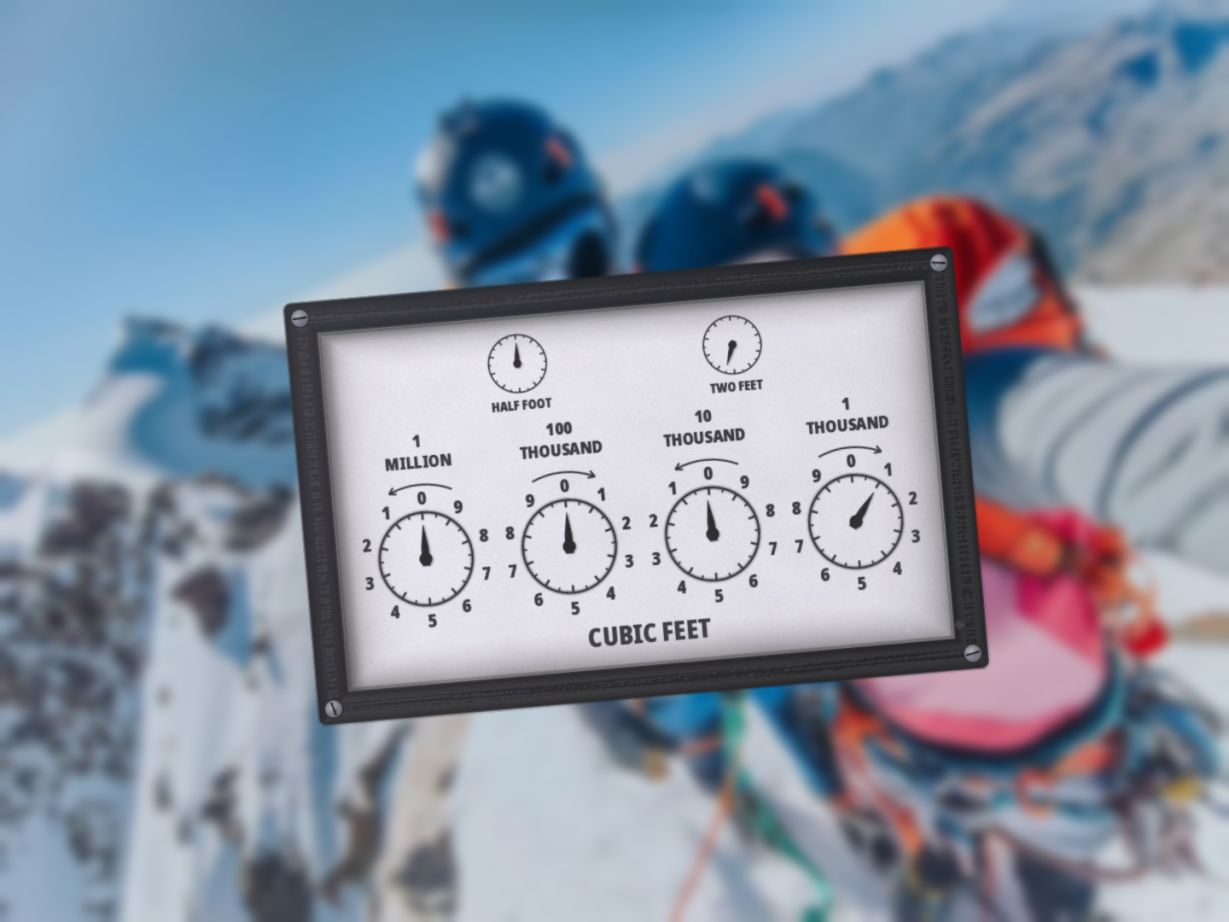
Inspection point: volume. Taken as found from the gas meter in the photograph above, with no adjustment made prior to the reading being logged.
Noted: 100 ft³
